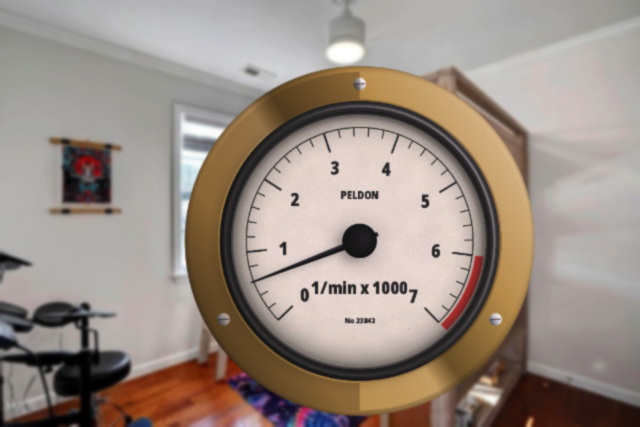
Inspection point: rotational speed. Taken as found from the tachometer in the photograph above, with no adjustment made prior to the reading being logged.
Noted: 600 rpm
